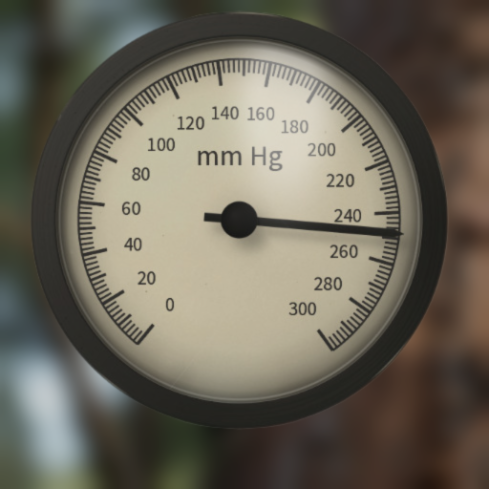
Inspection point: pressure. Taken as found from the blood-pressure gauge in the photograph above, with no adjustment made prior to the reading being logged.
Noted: 248 mmHg
